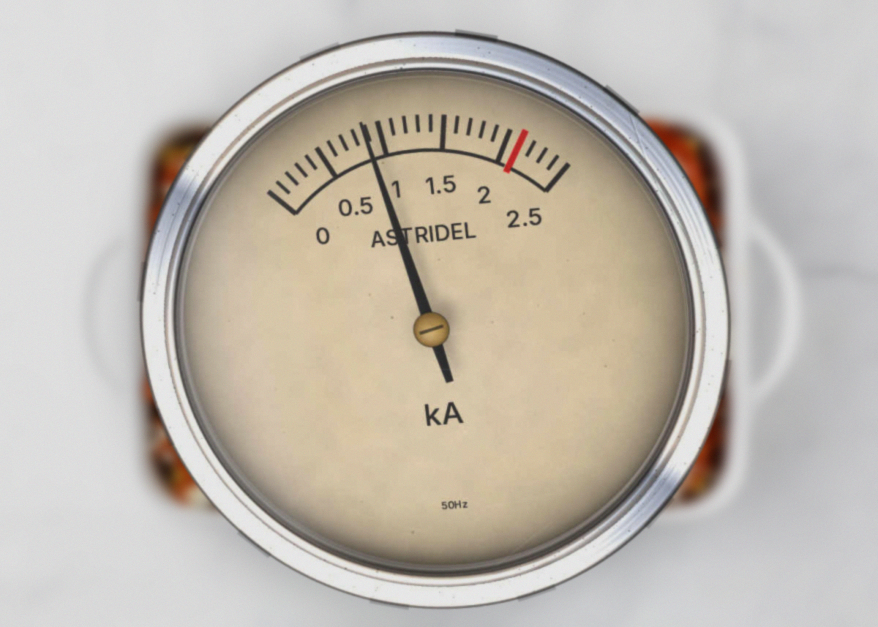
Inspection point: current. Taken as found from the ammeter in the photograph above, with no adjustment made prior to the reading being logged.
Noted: 0.9 kA
